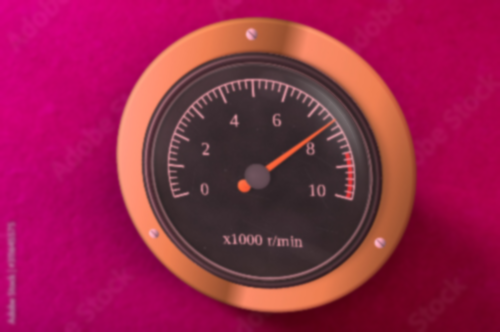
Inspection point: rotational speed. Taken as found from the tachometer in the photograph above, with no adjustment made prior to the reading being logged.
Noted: 7600 rpm
